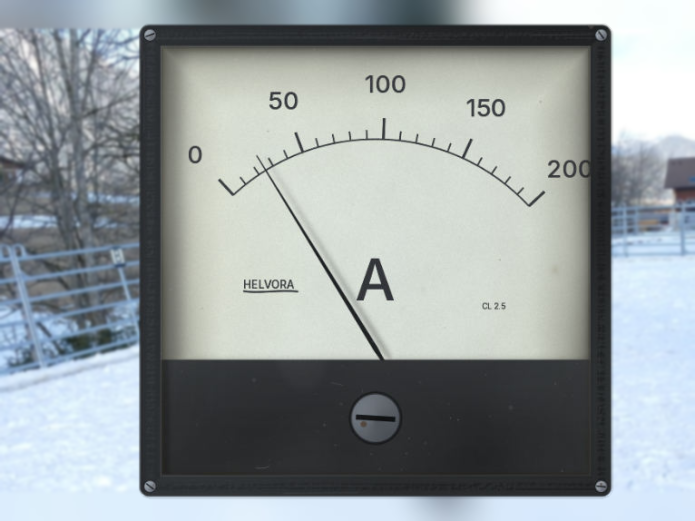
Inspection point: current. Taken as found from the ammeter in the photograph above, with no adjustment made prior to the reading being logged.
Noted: 25 A
